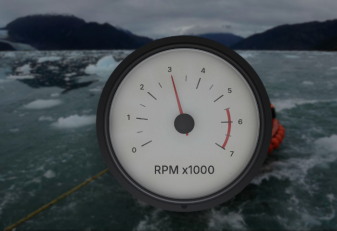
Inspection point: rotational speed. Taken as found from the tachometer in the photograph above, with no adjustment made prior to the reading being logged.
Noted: 3000 rpm
